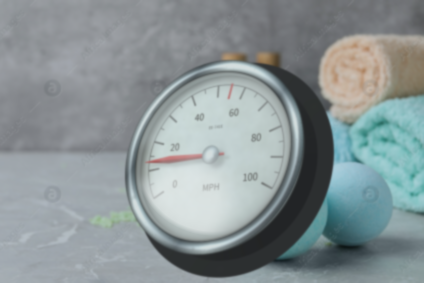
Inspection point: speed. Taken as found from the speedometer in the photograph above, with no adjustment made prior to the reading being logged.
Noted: 12.5 mph
